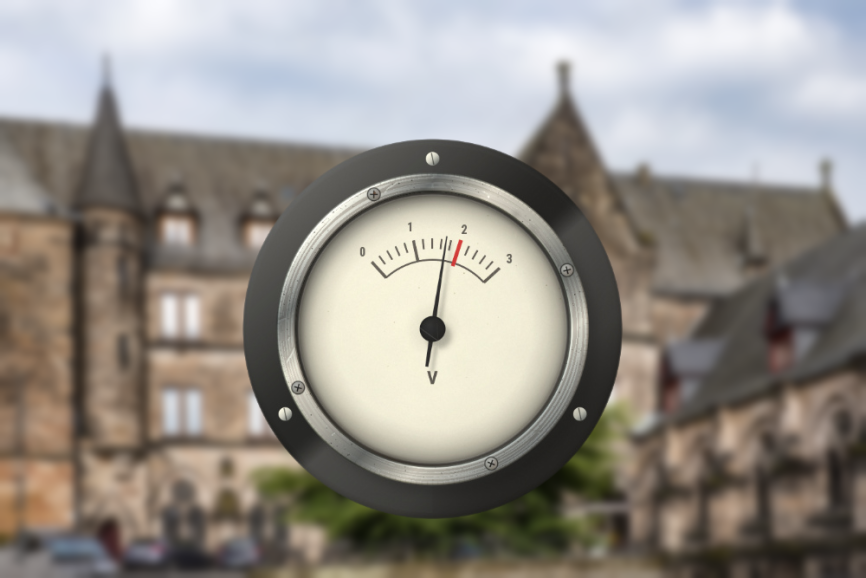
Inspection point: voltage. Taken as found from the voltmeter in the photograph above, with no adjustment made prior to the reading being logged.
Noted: 1.7 V
